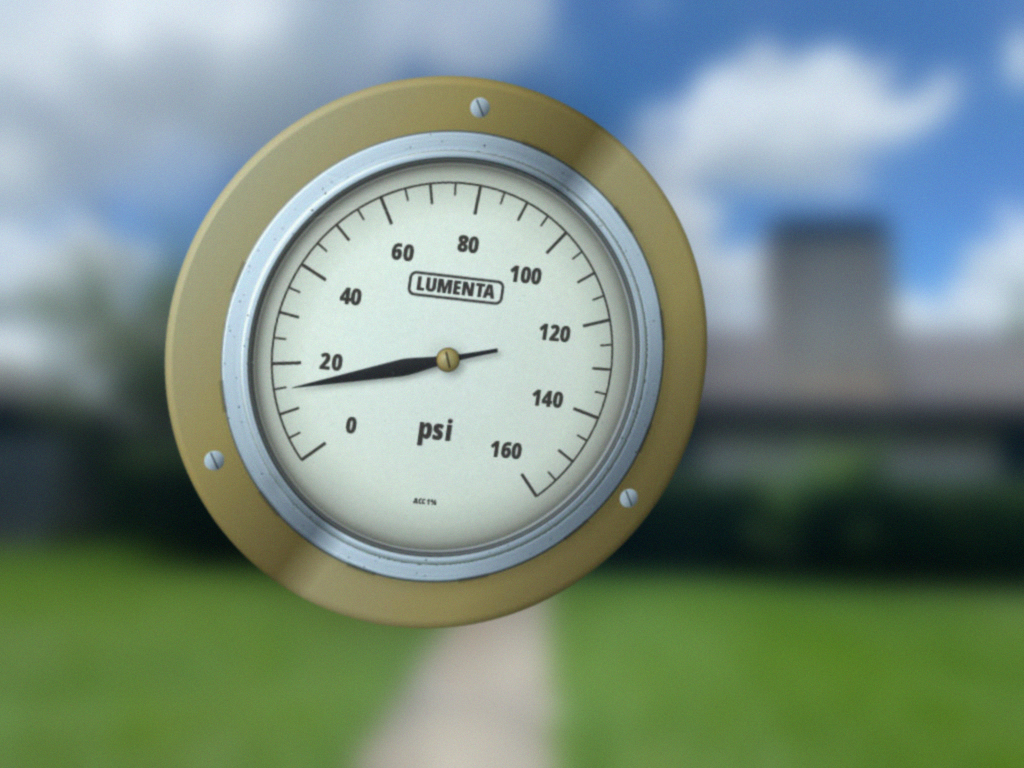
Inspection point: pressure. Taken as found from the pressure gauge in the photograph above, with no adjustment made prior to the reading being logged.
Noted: 15 psi
